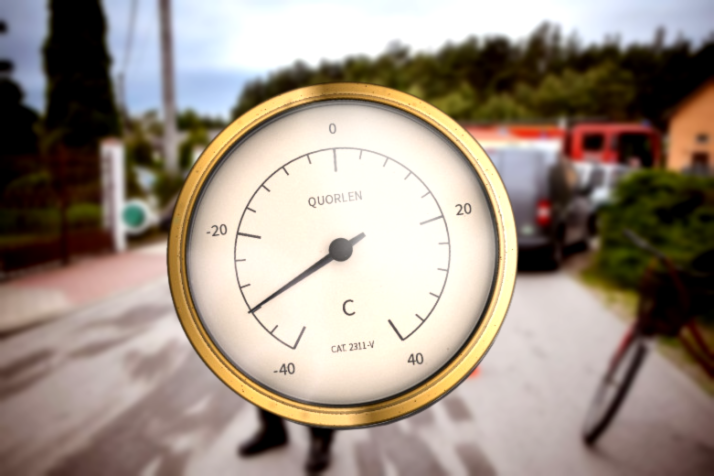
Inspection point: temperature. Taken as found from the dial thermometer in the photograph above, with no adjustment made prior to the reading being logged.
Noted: -32 °C
